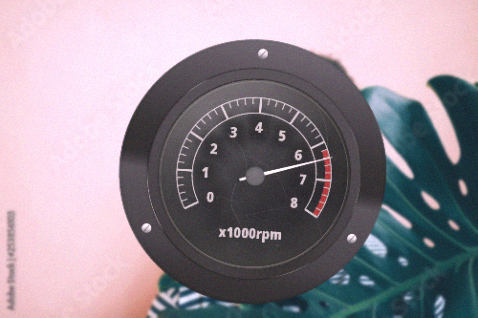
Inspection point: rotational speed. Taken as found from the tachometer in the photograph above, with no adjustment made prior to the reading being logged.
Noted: 6400 rpm
